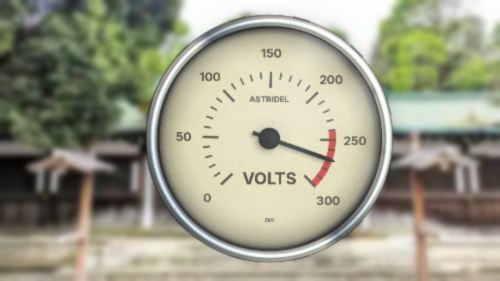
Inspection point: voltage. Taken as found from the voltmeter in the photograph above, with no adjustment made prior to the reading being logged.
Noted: 270 V
